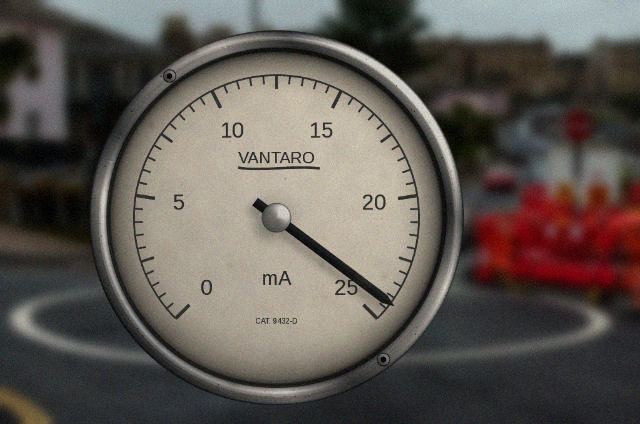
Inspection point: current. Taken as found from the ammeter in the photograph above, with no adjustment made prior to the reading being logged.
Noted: 24.25 mA
